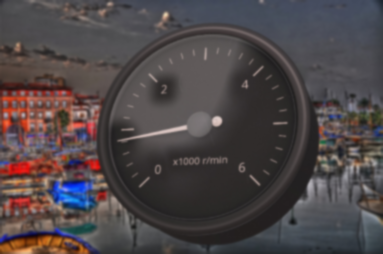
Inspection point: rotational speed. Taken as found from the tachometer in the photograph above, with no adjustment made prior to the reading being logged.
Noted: 800 rpm
